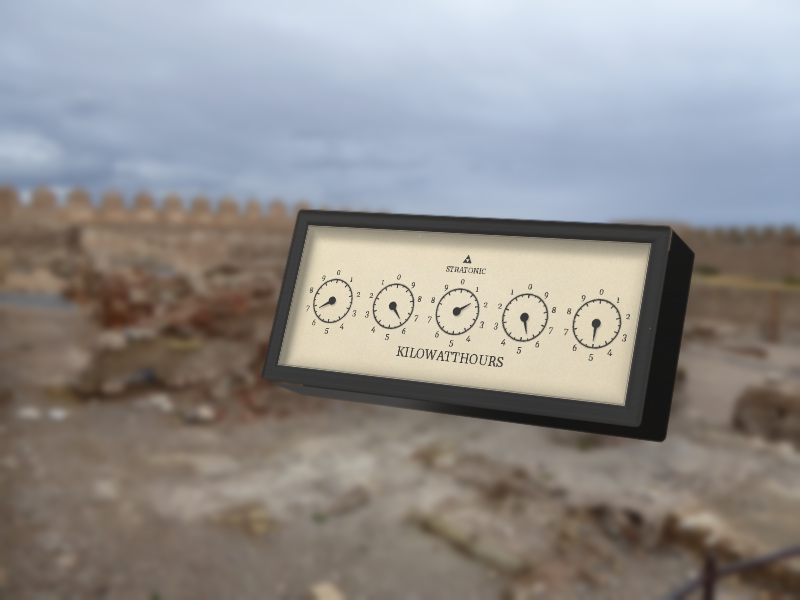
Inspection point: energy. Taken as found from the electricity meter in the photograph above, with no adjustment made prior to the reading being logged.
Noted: 66155 kWh
